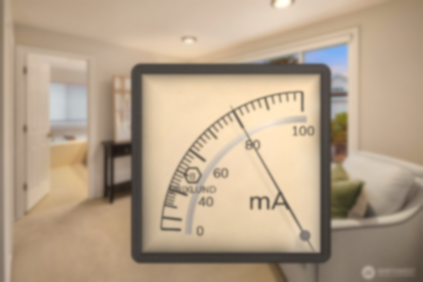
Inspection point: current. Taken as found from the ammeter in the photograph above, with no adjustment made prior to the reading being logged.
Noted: 80 mA
